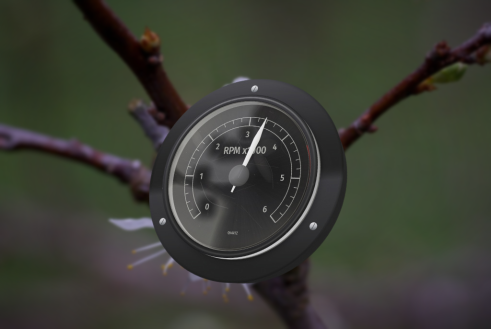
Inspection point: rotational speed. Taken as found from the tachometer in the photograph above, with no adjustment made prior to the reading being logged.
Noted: 3400 rpm
